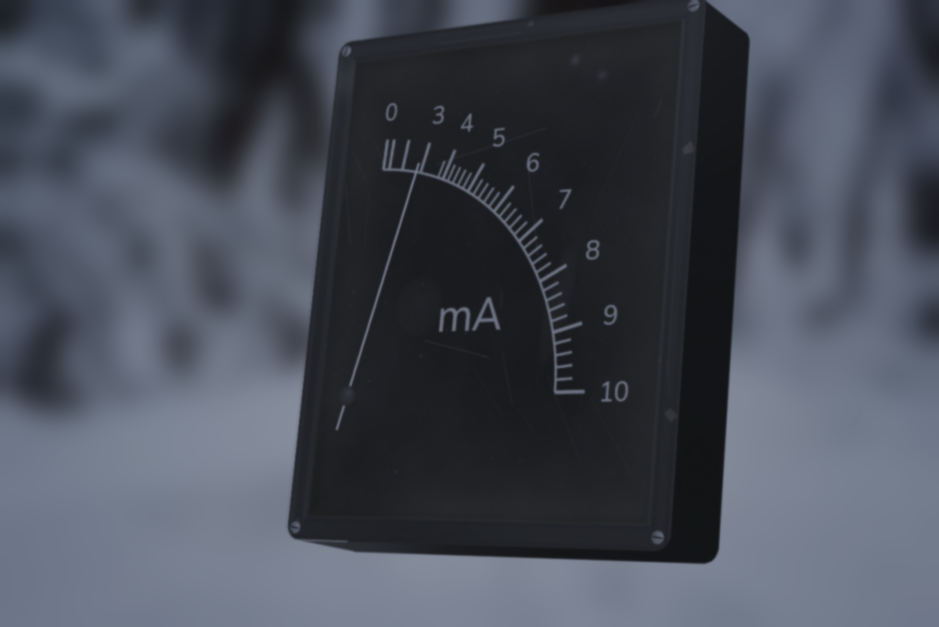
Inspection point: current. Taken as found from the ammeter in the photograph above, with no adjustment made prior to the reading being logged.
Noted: 3 mA
